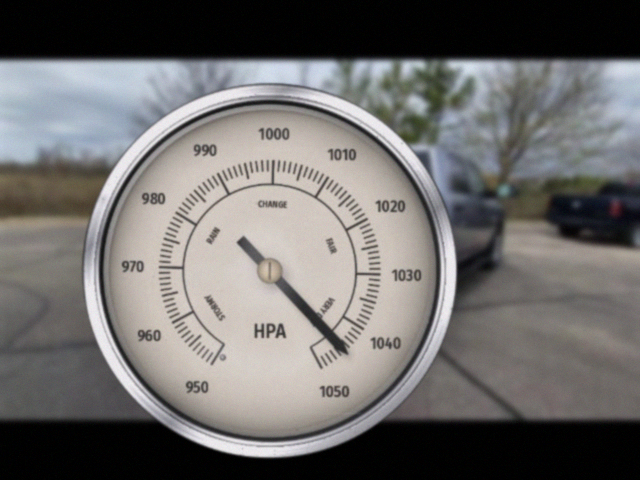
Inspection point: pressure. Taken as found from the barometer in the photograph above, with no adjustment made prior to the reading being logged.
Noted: 1045 hPa
